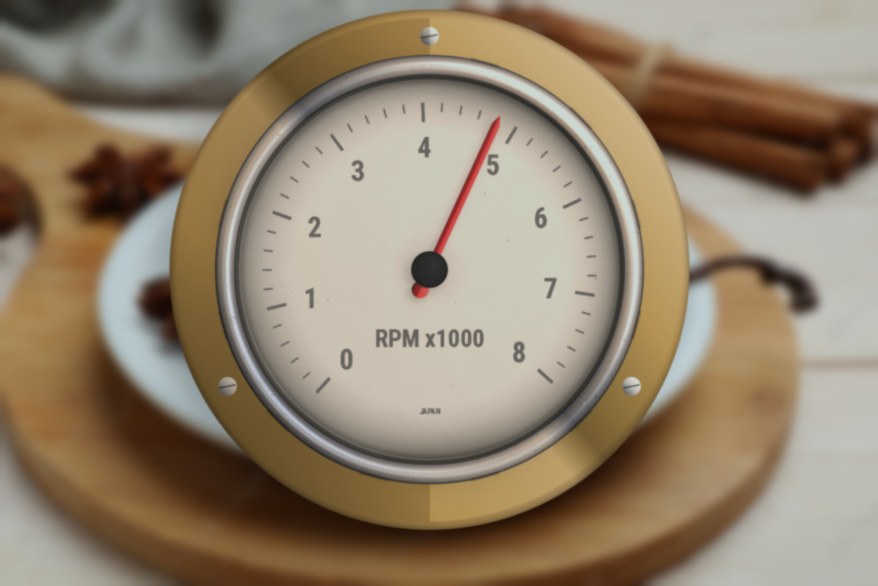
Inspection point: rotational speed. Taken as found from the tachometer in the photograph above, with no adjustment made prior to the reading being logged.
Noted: 4800 rpm
